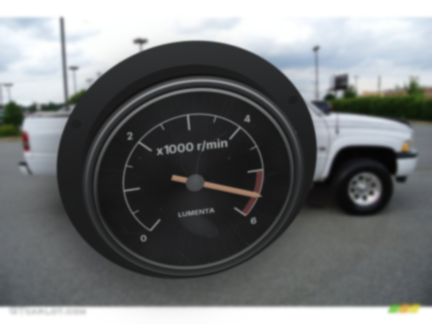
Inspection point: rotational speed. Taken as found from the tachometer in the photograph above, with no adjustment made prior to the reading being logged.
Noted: 5500 rpm
